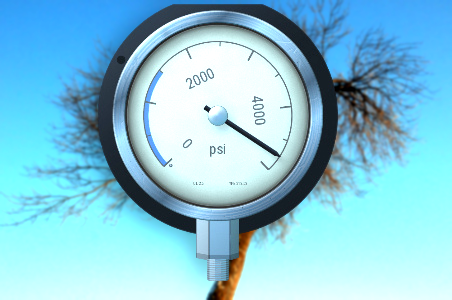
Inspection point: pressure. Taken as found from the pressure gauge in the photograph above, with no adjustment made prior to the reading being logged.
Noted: 4750 psi
